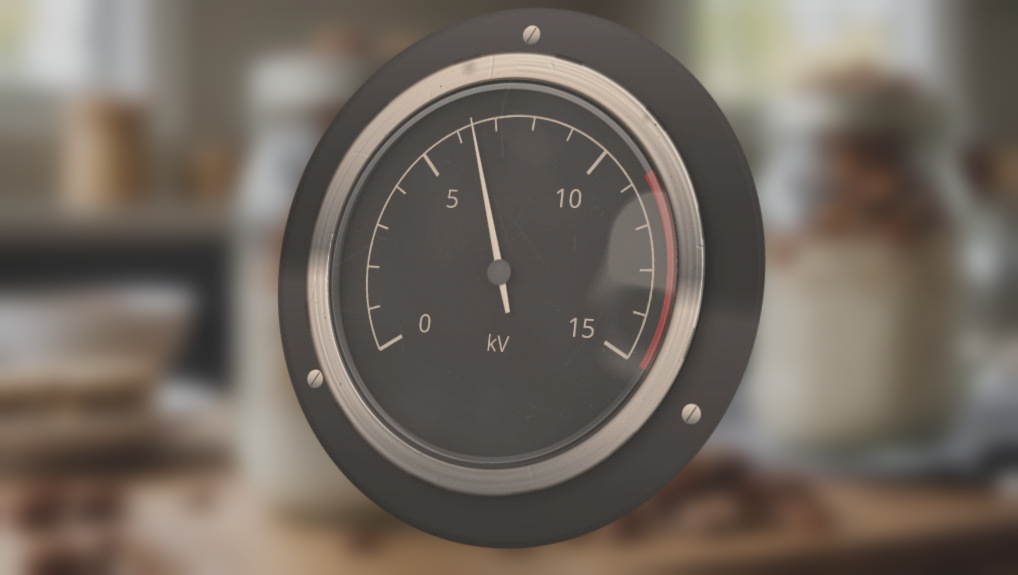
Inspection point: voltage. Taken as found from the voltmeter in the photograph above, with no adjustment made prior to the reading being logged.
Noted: 6.5 kV
